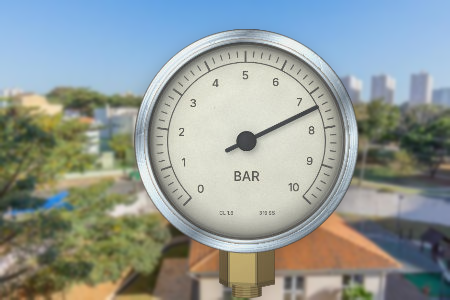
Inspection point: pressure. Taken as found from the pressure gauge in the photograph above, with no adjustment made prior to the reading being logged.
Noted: 7.4 bar
